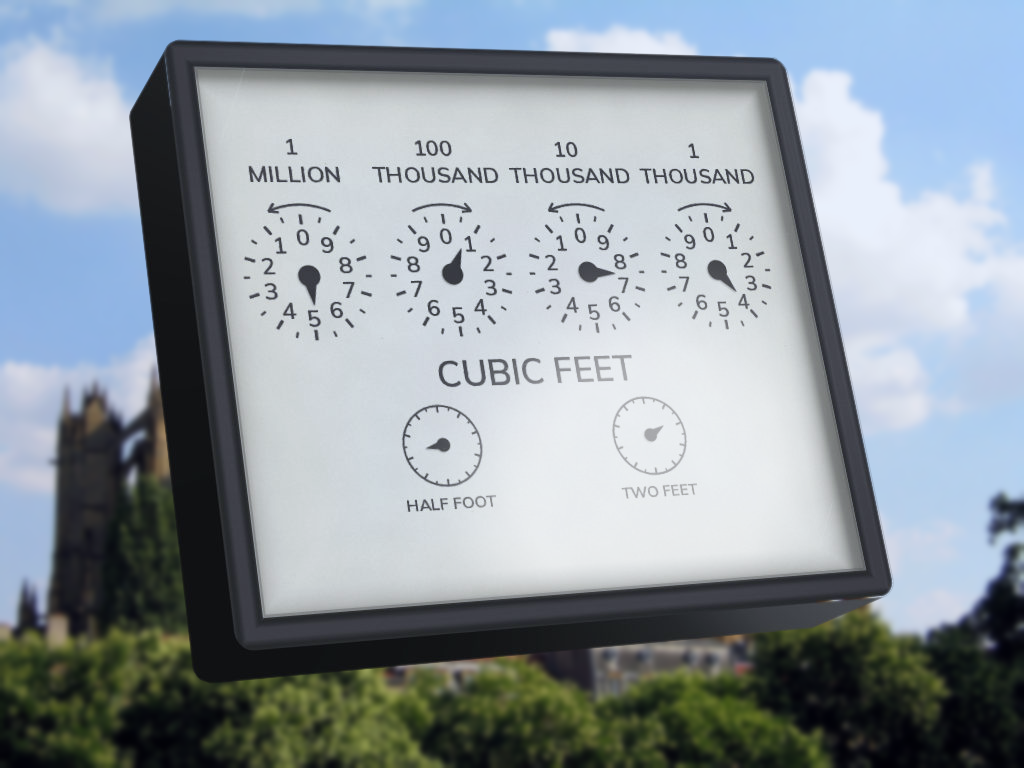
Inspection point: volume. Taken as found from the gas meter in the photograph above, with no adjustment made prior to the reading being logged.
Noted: 507400 ft³
